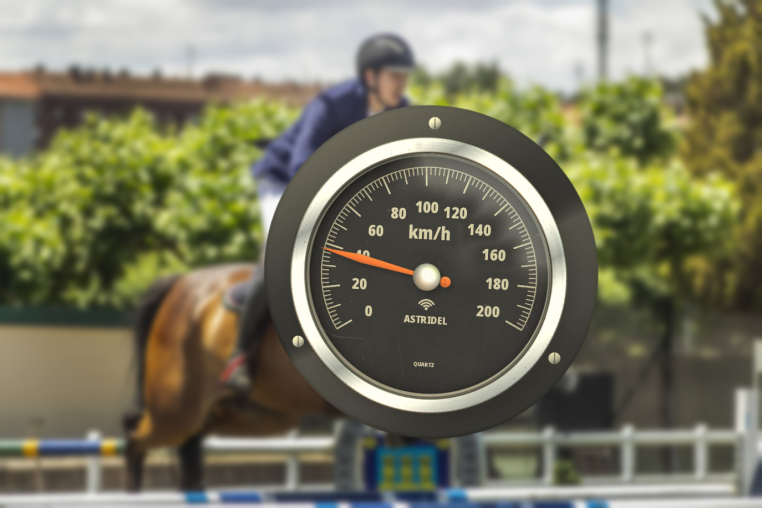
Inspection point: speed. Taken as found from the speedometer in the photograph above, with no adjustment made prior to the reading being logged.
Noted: 38 km/h
